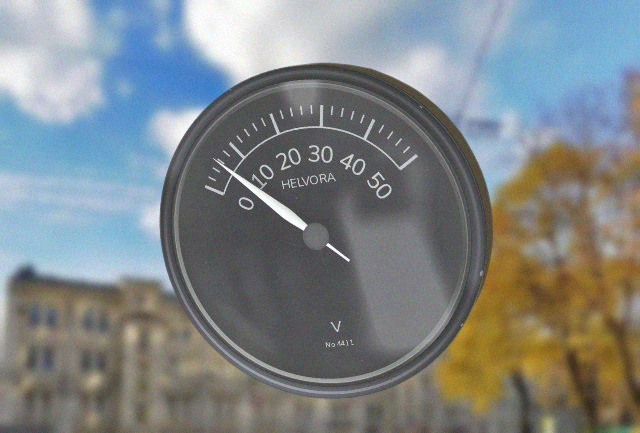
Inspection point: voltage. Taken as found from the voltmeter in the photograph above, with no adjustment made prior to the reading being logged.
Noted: 6 V
